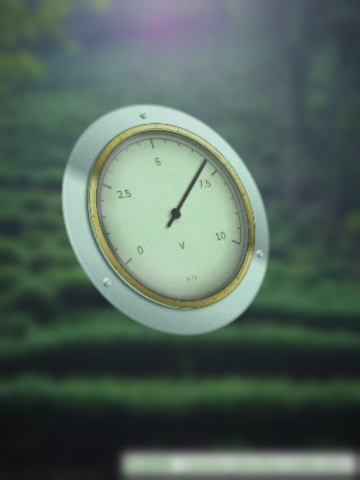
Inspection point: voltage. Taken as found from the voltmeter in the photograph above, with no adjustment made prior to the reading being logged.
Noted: 7 V
